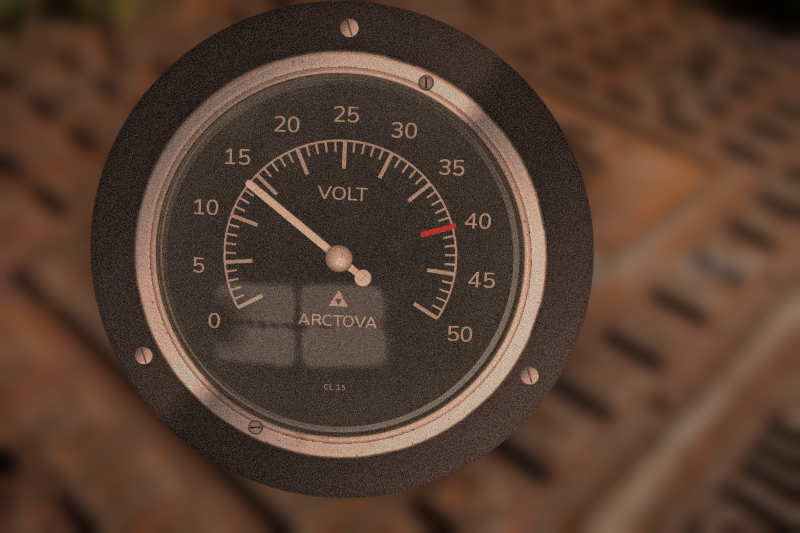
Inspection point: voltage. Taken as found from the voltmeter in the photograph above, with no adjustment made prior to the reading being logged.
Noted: 14 V
